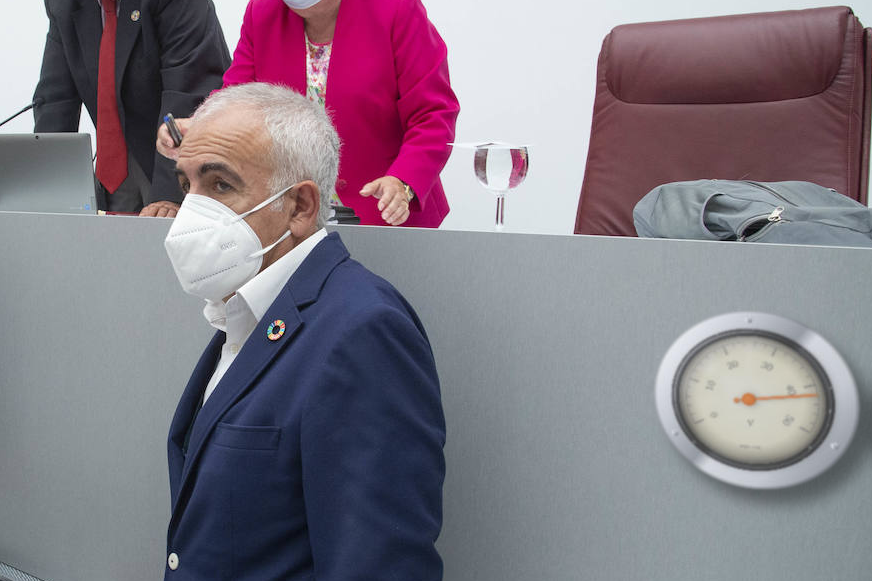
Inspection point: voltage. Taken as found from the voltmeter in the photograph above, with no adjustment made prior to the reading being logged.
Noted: 42 V
